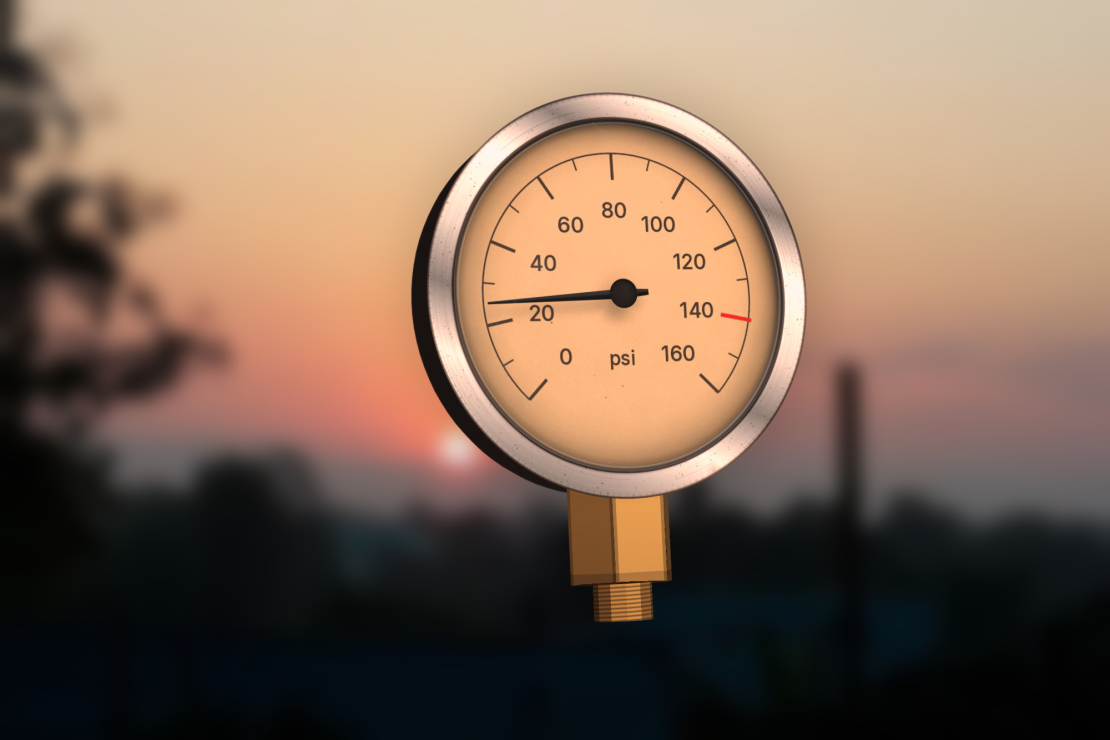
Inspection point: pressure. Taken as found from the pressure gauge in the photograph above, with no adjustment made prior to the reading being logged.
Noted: 25 psi
